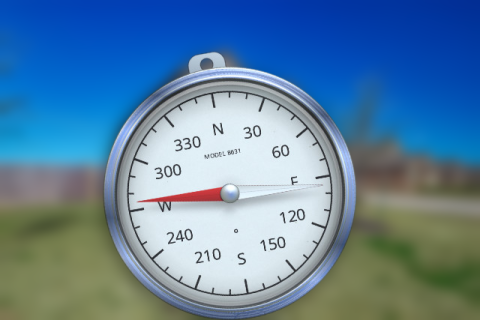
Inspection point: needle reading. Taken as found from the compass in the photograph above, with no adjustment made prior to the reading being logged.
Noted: 275 °
